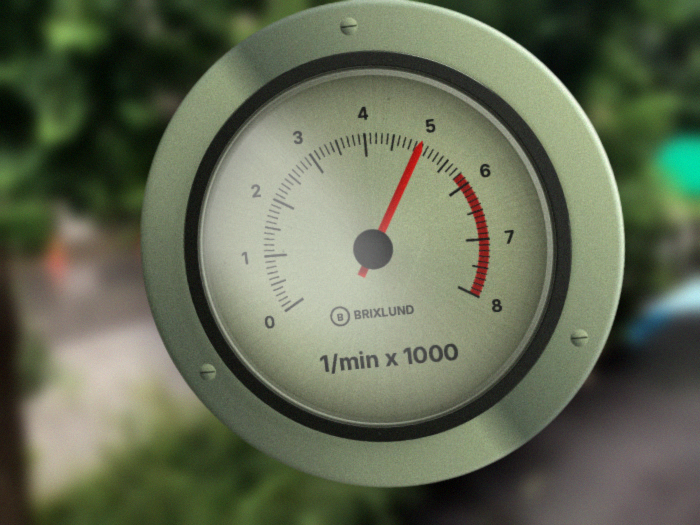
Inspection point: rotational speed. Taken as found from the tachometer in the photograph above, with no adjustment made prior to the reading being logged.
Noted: 5000 rpm
